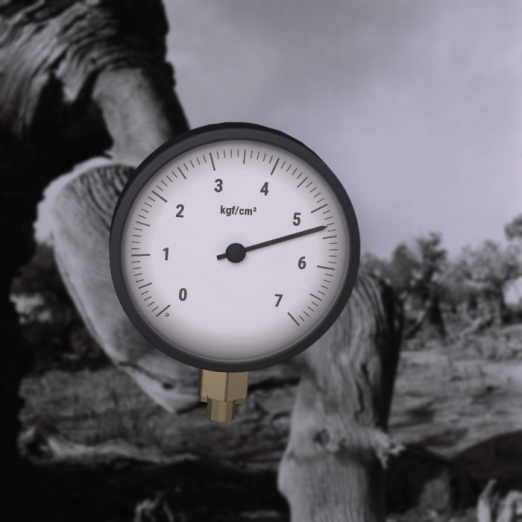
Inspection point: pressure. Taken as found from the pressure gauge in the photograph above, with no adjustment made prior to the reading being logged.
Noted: 5.3 kg/cm²
